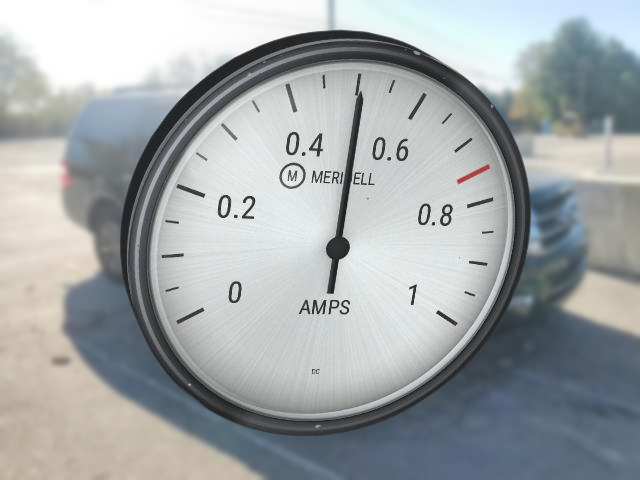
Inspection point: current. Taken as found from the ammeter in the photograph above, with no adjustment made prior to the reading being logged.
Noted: 0.5 A
